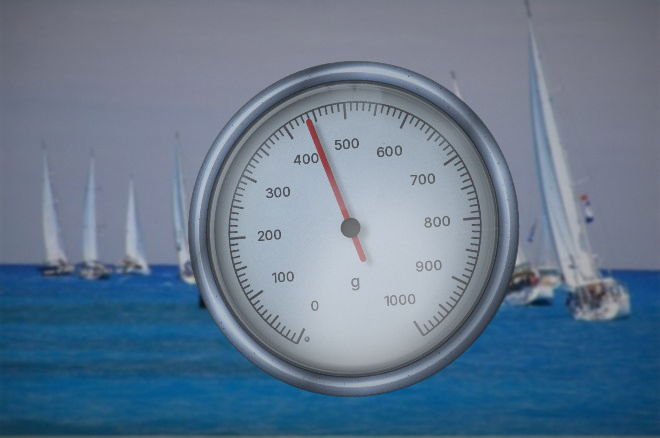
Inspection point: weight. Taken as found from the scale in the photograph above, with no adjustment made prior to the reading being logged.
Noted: 440 g
